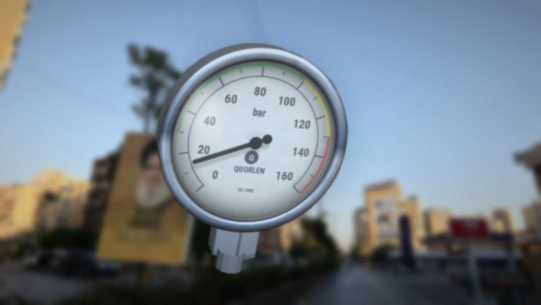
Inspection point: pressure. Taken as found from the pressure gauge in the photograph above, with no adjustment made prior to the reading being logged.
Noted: 15 bar
